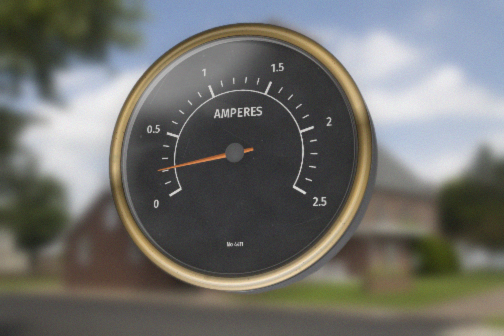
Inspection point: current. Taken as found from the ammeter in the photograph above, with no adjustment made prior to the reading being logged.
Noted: 0.2 A
